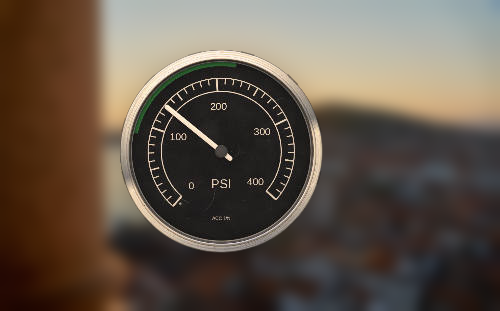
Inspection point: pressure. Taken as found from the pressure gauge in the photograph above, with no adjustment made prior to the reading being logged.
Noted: 130 psi
